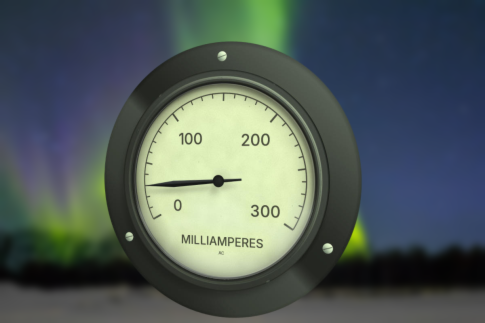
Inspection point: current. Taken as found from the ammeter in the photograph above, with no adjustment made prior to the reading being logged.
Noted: 30 mA
